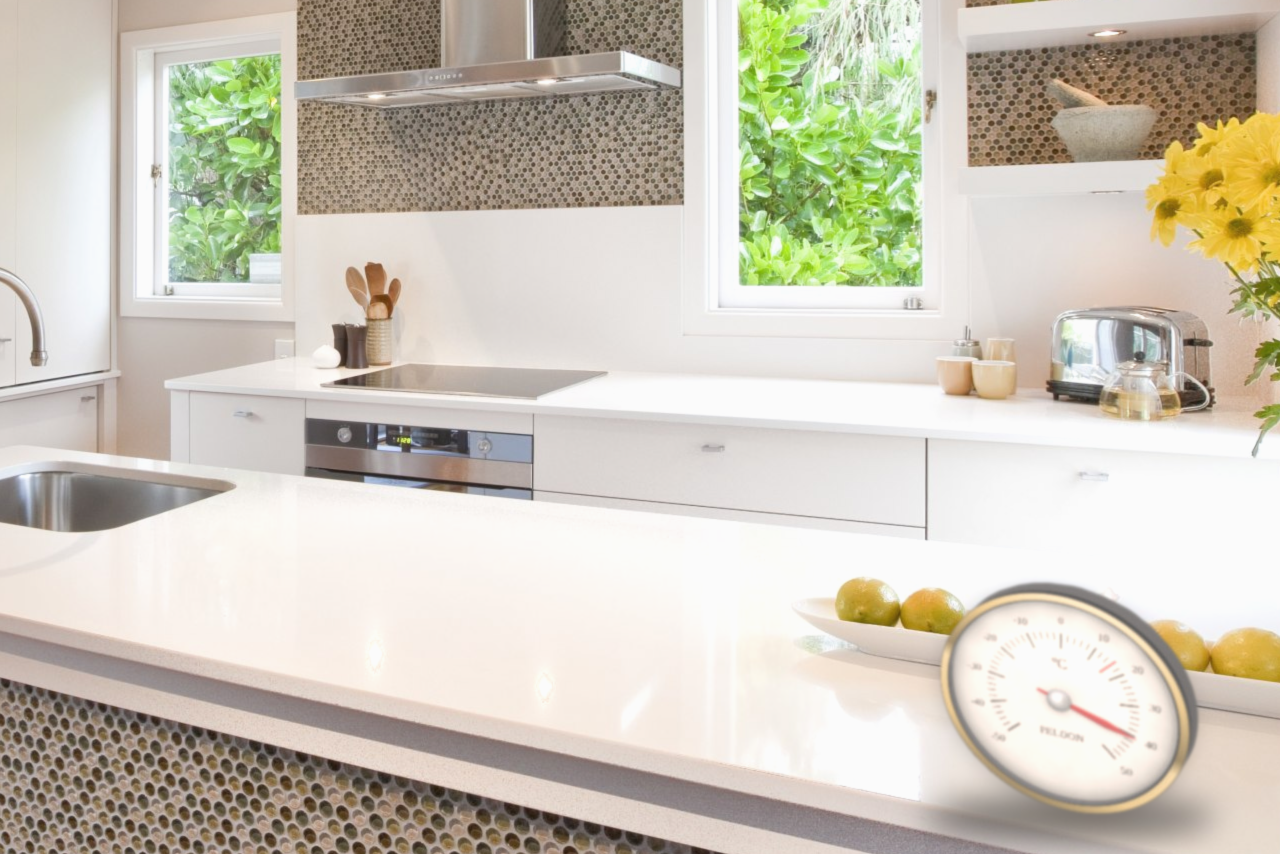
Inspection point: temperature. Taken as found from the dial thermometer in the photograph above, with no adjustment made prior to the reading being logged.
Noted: 40 °C
